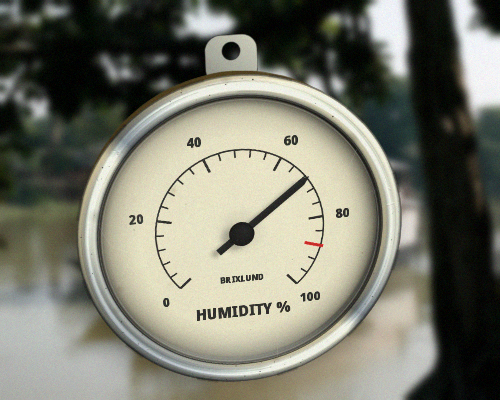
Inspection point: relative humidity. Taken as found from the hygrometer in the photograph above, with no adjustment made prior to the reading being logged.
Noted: 68 %
